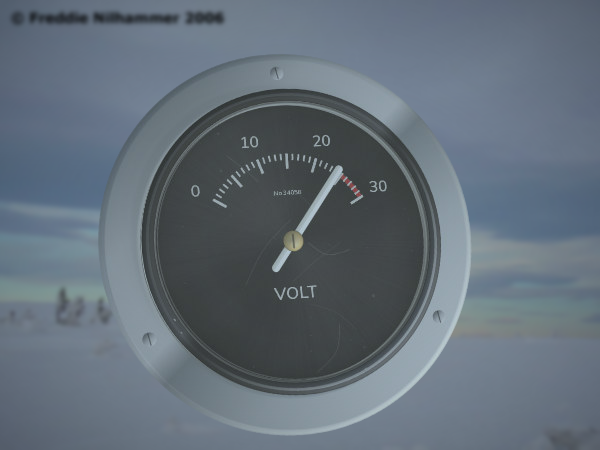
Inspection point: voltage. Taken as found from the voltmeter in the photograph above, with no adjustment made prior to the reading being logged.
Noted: 24 V
